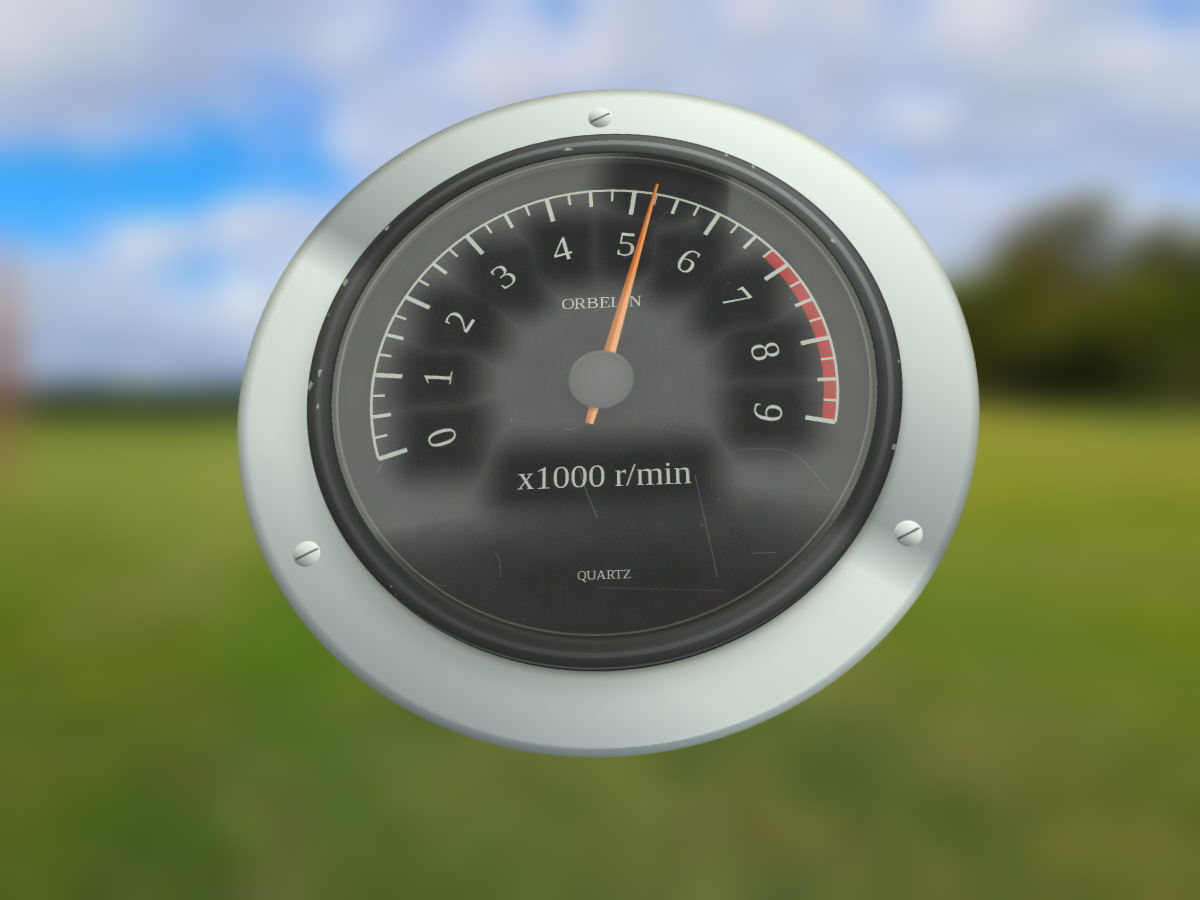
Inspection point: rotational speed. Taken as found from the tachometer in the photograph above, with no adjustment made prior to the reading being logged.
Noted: 5250 rpm
